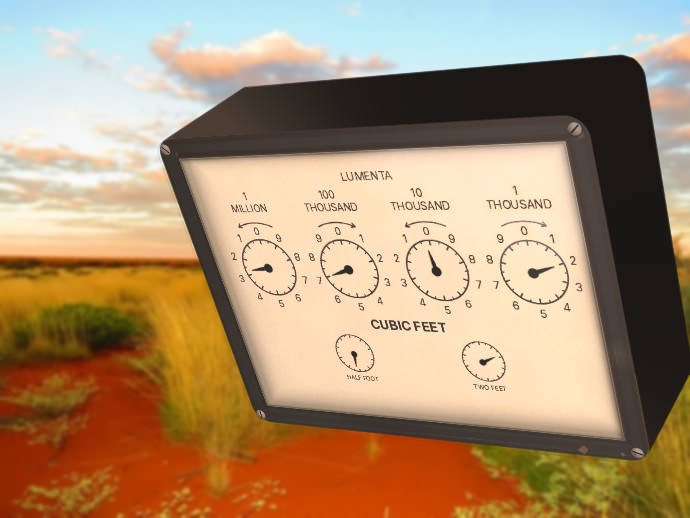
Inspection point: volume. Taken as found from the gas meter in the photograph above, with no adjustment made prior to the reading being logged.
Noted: 270200 ft³
